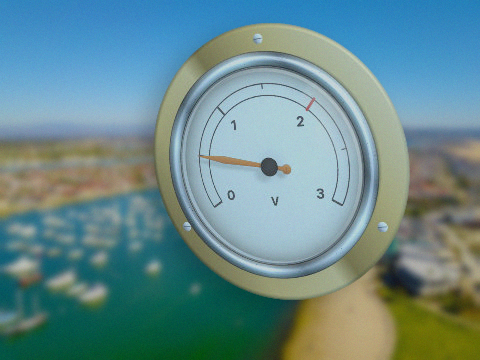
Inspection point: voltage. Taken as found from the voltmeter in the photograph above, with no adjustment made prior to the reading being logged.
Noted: 0.5 V
